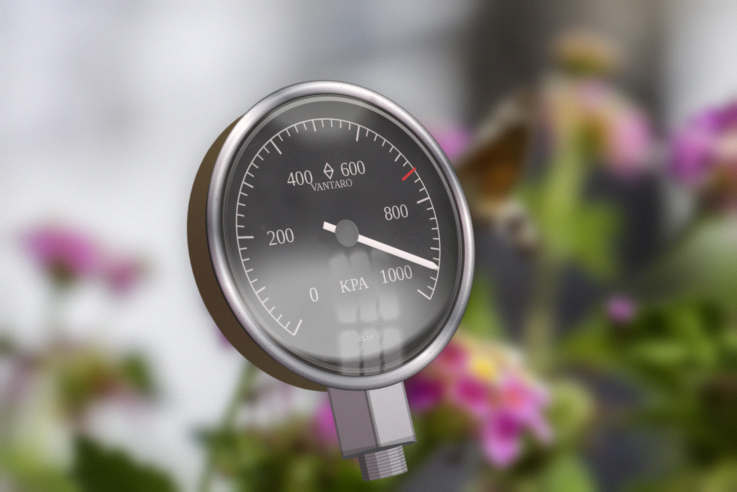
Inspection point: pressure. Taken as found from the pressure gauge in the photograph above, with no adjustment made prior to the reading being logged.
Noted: 940 kPa
